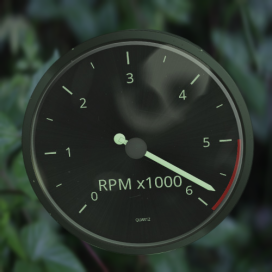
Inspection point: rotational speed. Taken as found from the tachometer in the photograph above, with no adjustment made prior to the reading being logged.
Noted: 5750 rpm
